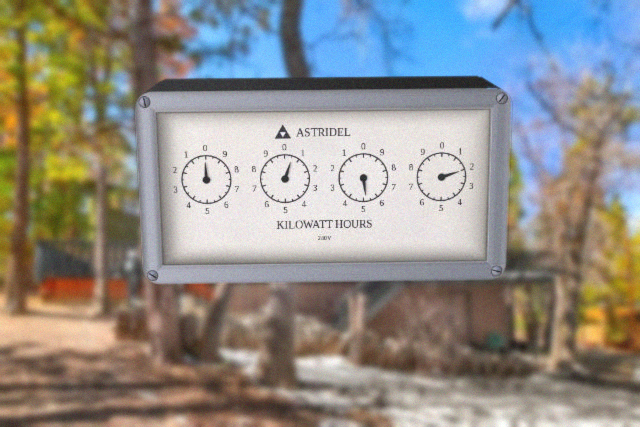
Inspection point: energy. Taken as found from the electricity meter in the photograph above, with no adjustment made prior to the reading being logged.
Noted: 52 kWh
